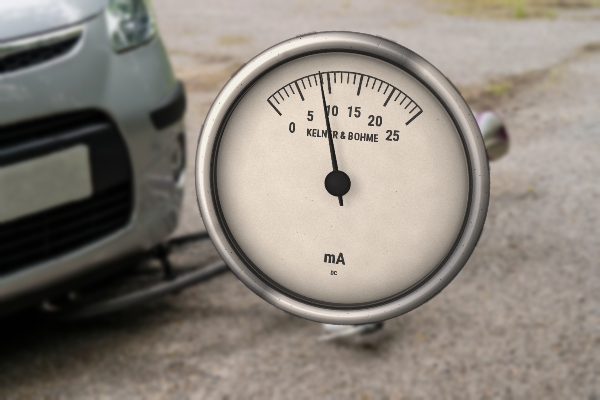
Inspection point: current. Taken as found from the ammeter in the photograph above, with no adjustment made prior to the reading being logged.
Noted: 9 mA
